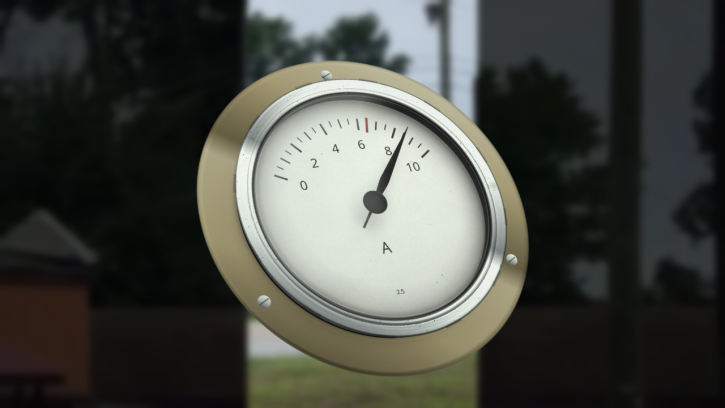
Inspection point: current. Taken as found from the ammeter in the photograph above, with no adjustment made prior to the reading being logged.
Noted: 8.5 A
